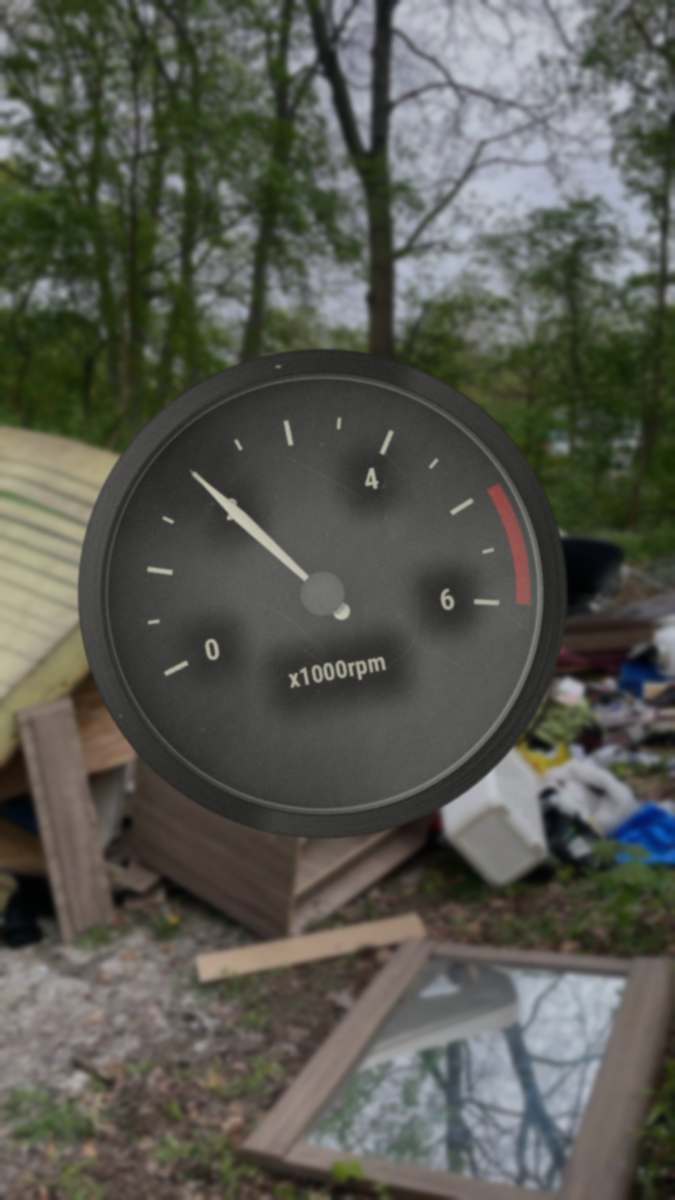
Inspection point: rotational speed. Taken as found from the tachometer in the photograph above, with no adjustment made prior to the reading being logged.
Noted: 2000 rpm
